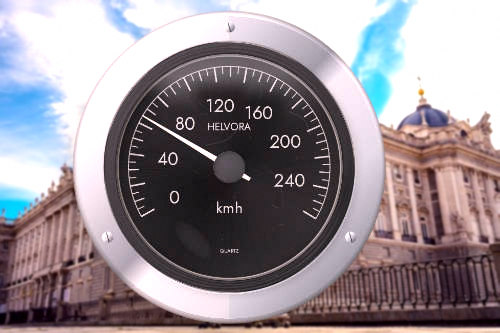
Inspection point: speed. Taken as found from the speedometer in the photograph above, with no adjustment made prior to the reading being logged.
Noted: 65 km/h
